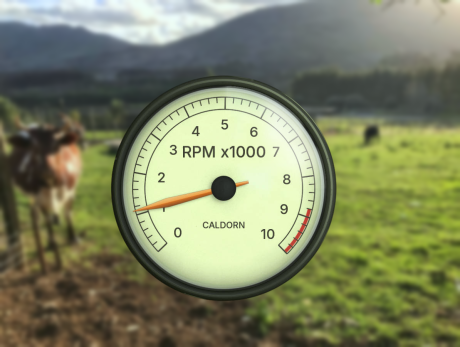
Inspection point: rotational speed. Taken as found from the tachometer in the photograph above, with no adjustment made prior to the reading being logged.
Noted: 1100 rpm
